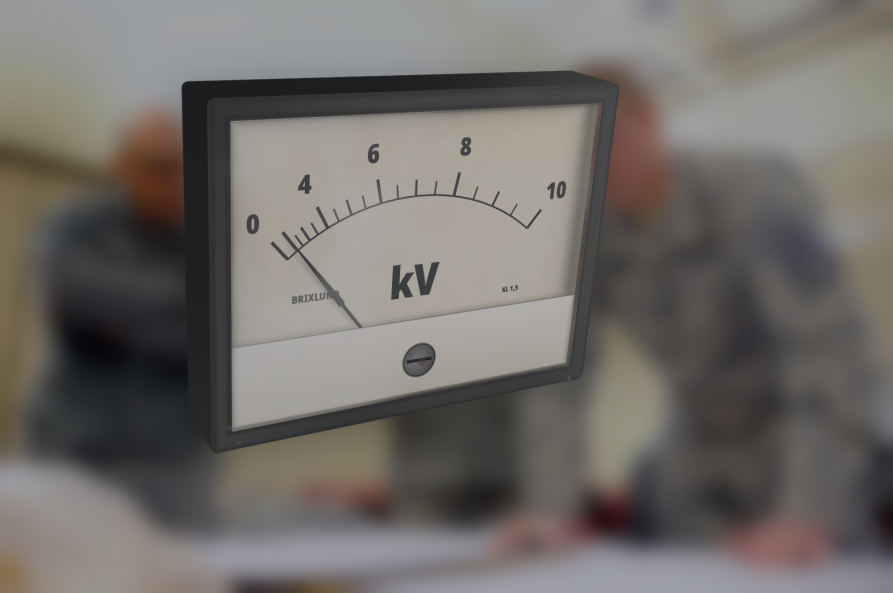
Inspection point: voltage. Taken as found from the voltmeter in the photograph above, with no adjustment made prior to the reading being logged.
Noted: 2 kV
